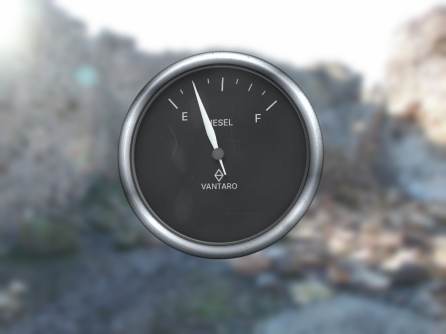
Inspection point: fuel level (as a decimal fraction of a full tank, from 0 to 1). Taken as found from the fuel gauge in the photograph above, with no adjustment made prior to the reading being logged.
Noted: 0.25
